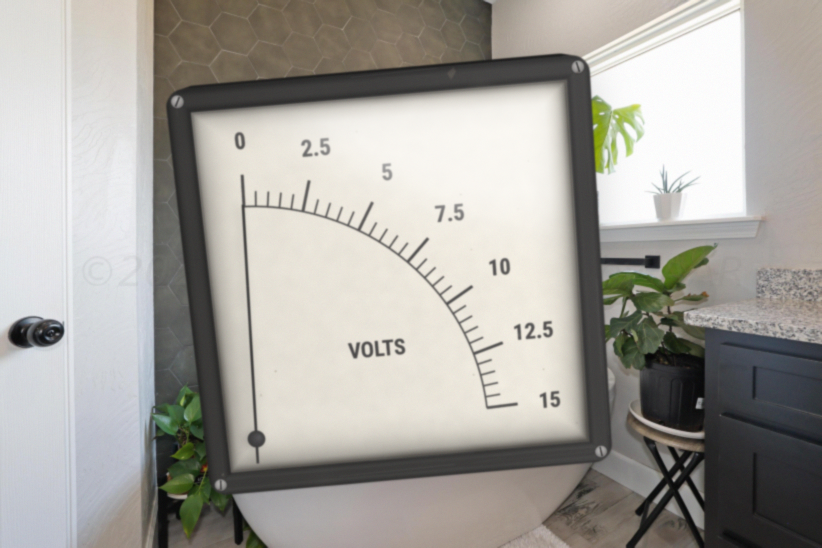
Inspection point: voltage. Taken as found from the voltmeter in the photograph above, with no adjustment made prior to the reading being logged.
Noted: 0 V
